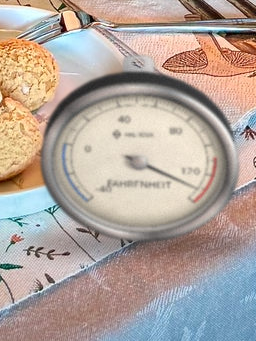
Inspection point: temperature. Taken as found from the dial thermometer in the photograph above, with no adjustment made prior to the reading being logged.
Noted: 130 °F
